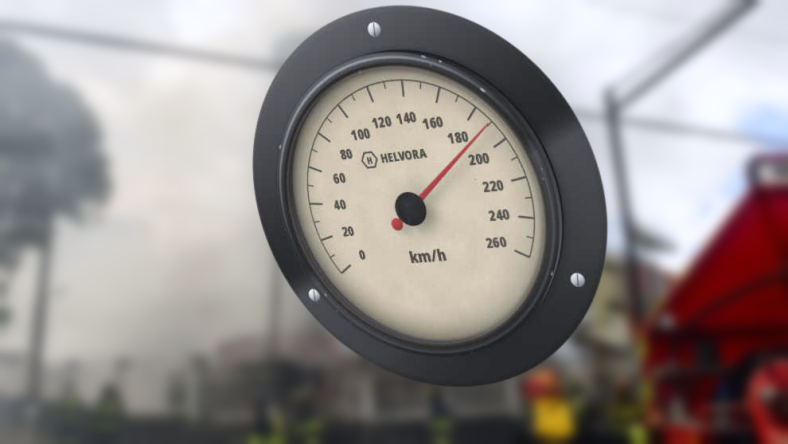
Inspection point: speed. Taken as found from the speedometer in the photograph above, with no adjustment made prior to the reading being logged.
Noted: 190 km/h
